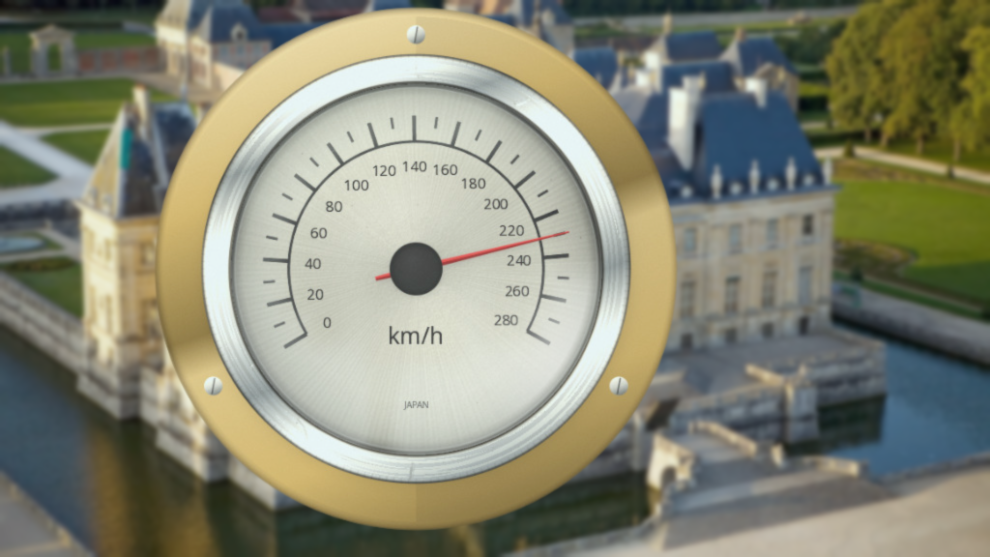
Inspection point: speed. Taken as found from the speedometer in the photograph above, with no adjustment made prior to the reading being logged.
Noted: 230 km/h
